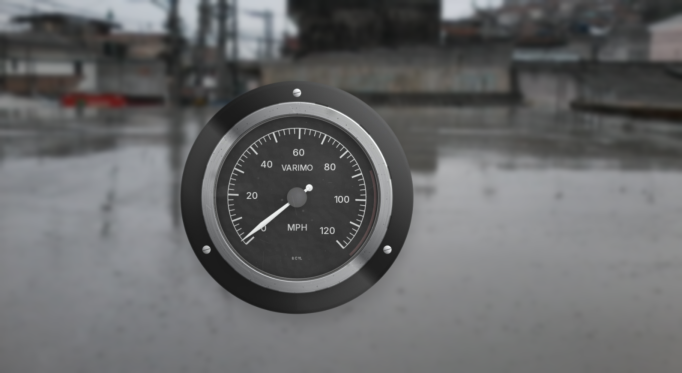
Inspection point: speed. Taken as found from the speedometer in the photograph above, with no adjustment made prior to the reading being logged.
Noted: 2 mph
